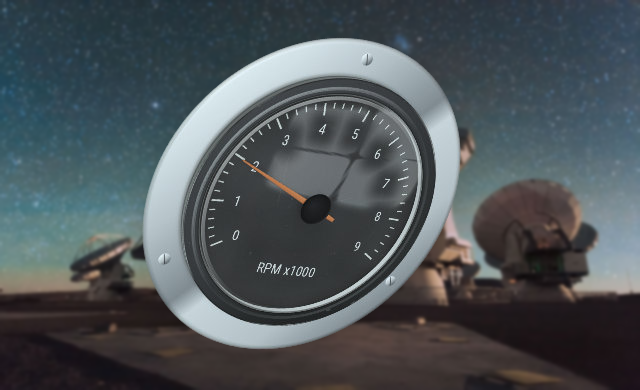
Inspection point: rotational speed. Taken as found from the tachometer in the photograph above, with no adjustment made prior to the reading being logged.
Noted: 2000 rpm
